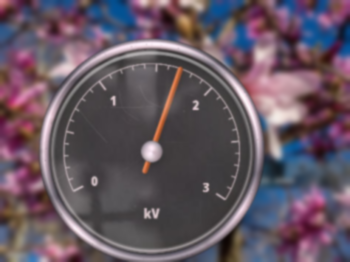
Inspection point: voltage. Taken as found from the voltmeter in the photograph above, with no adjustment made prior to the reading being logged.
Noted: 1.7 kV
